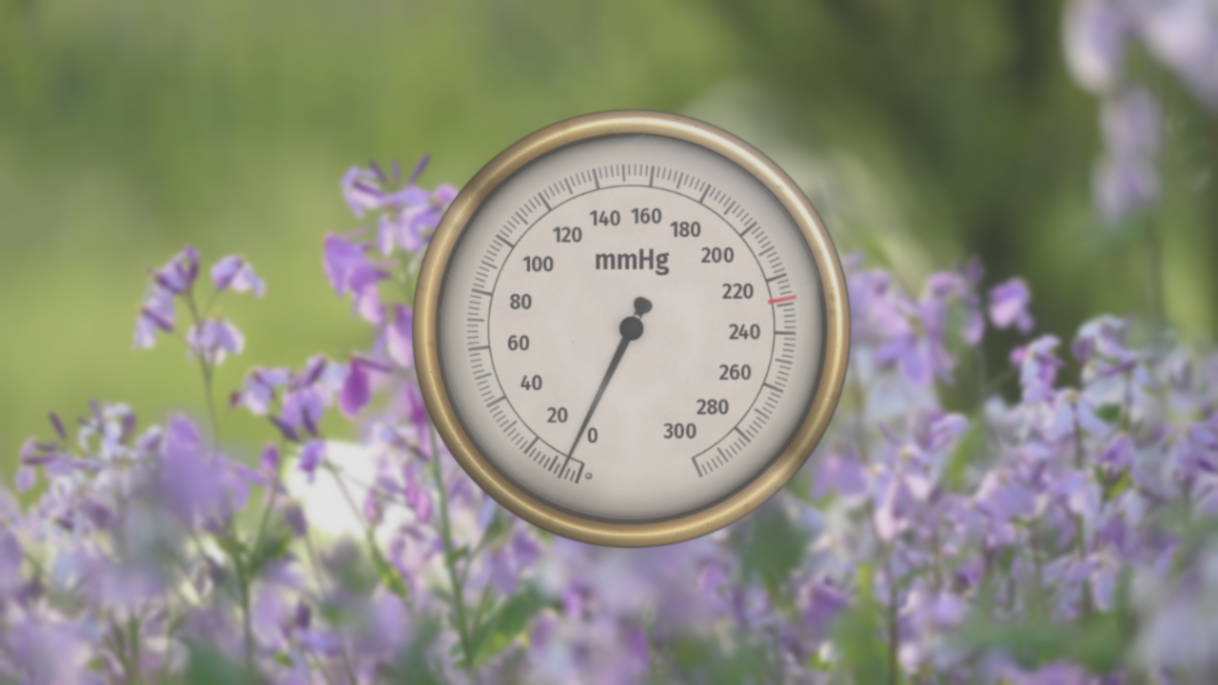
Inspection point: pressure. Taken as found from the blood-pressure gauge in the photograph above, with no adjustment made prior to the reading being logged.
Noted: 6 mmHg
